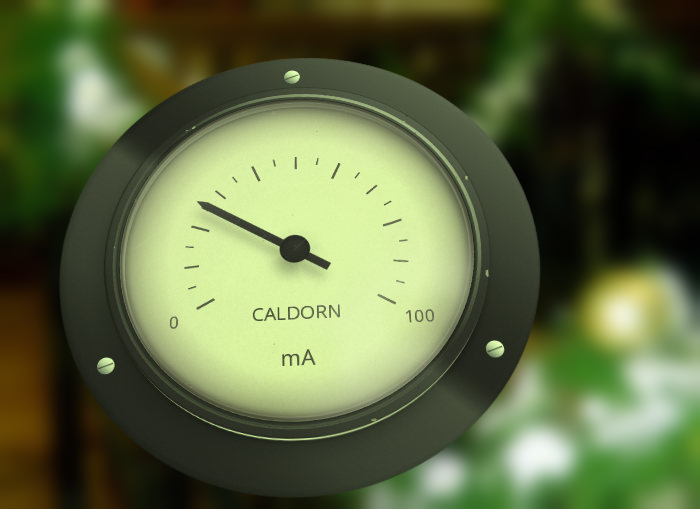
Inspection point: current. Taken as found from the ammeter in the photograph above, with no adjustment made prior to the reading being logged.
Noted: 25 mA
